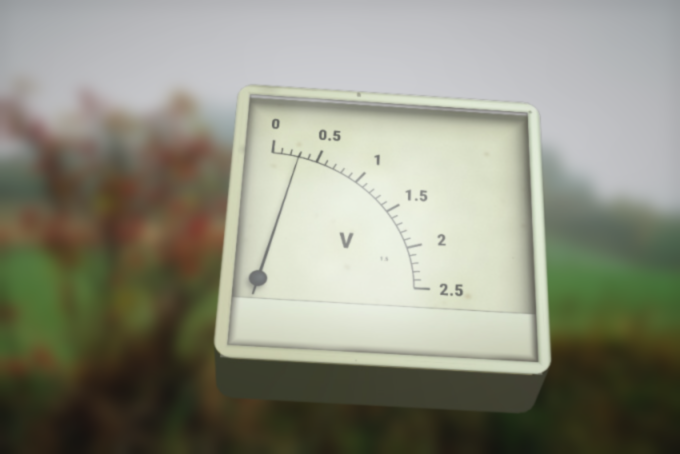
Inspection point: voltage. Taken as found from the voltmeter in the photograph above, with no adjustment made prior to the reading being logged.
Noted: 0.3 V
